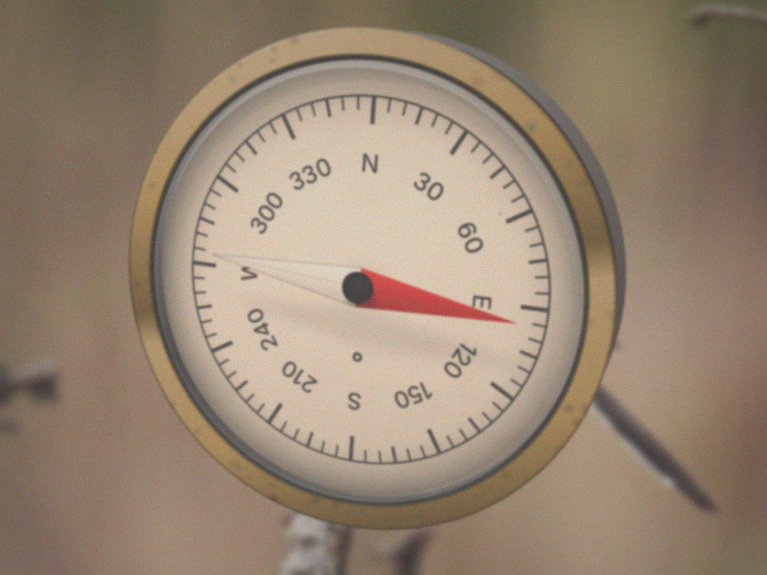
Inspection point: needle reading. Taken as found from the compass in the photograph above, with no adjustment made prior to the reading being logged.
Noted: 95 °
